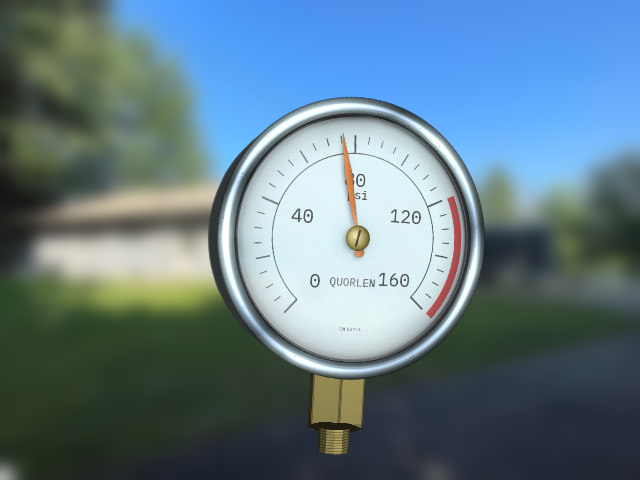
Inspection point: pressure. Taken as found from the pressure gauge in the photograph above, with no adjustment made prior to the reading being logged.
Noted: 75 psi
